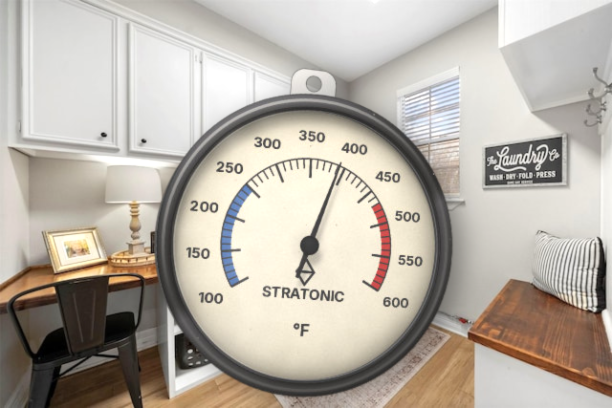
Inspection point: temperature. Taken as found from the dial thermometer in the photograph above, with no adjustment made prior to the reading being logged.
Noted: 390 °F
